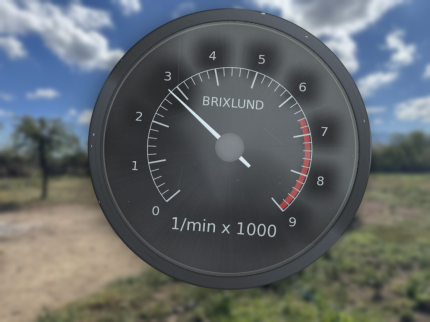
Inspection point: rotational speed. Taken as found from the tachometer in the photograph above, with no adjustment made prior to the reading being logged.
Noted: 2800 rpm
